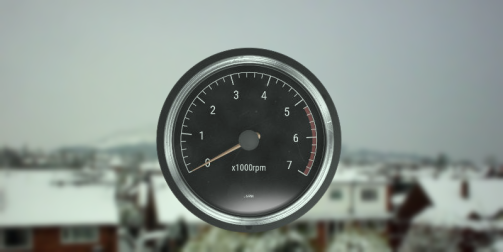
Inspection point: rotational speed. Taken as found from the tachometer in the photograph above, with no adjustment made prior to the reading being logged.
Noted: 0 rpm
